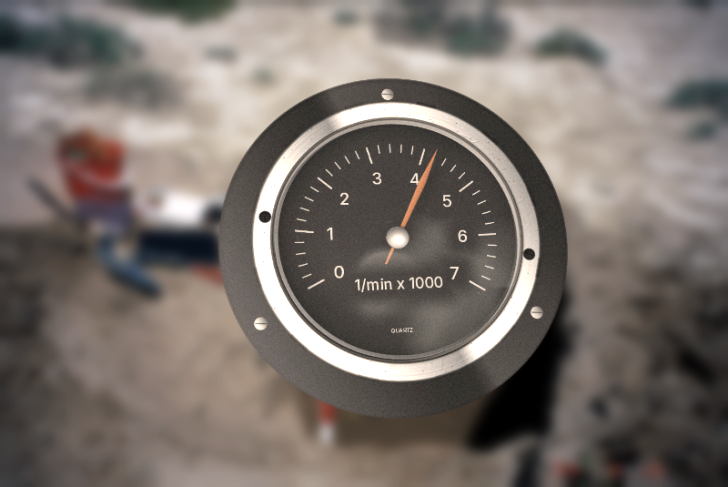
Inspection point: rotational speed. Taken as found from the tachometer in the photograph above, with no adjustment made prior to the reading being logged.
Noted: 4200 rpm
